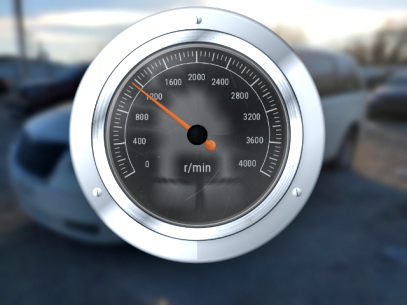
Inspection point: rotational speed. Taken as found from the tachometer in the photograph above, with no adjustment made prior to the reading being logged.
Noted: 1150 rpm
